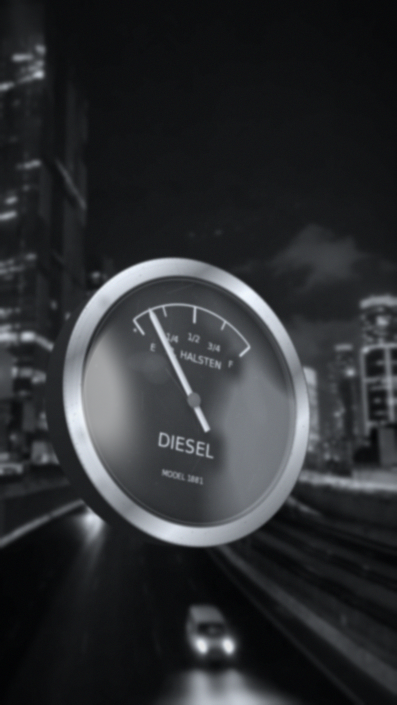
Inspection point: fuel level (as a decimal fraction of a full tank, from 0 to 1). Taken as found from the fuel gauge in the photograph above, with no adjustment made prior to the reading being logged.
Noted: 0.125
